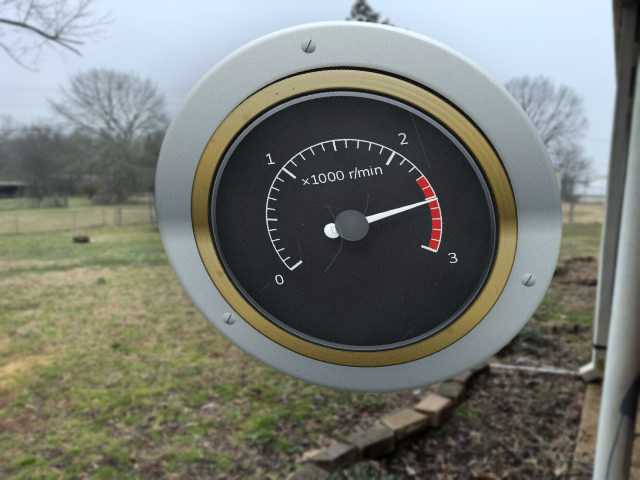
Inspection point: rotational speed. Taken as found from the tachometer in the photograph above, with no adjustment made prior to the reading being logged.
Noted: 2500 rpm
